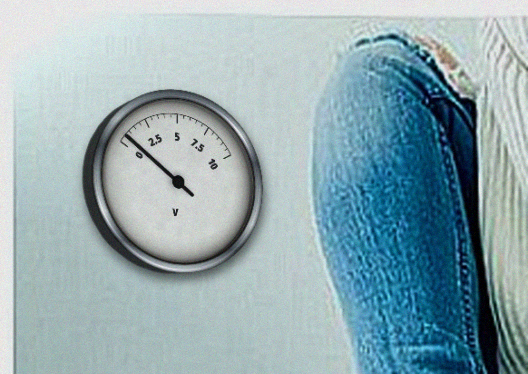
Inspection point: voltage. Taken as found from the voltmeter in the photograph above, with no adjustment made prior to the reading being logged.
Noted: 0.5 V
